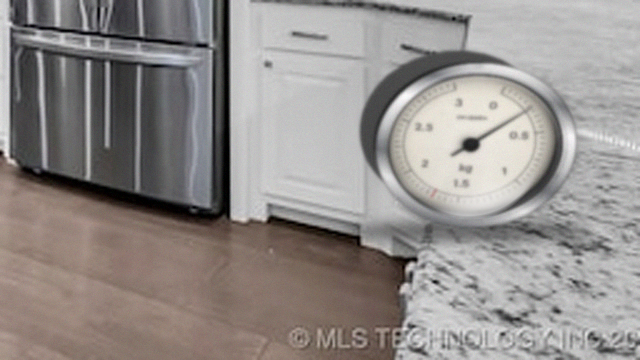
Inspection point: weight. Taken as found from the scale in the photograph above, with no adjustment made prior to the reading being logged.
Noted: 0.25 kg
